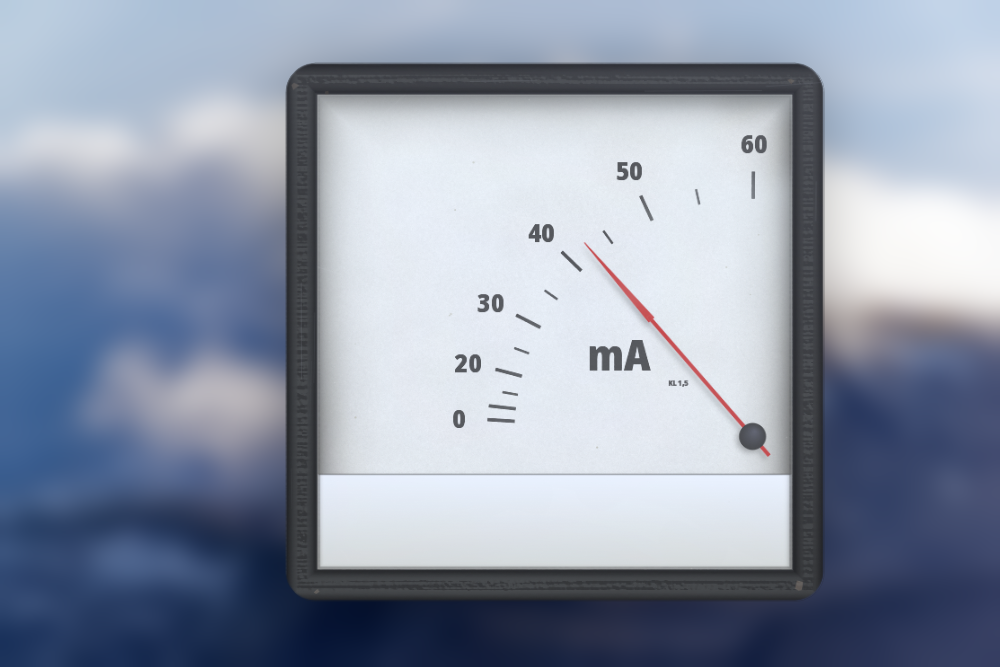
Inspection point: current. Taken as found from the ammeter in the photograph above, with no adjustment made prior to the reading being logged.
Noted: 42.5 mA
